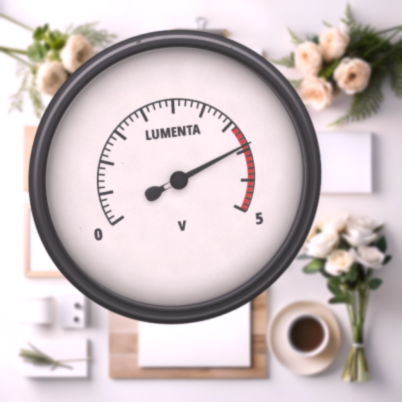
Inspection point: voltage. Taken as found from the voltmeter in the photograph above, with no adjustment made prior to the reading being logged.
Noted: 3.9 V
